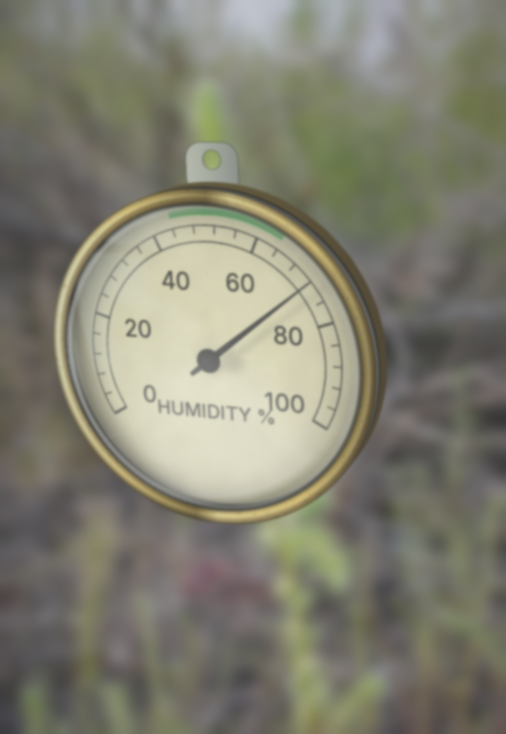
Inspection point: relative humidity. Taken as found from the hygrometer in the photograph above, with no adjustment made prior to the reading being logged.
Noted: 72 %
